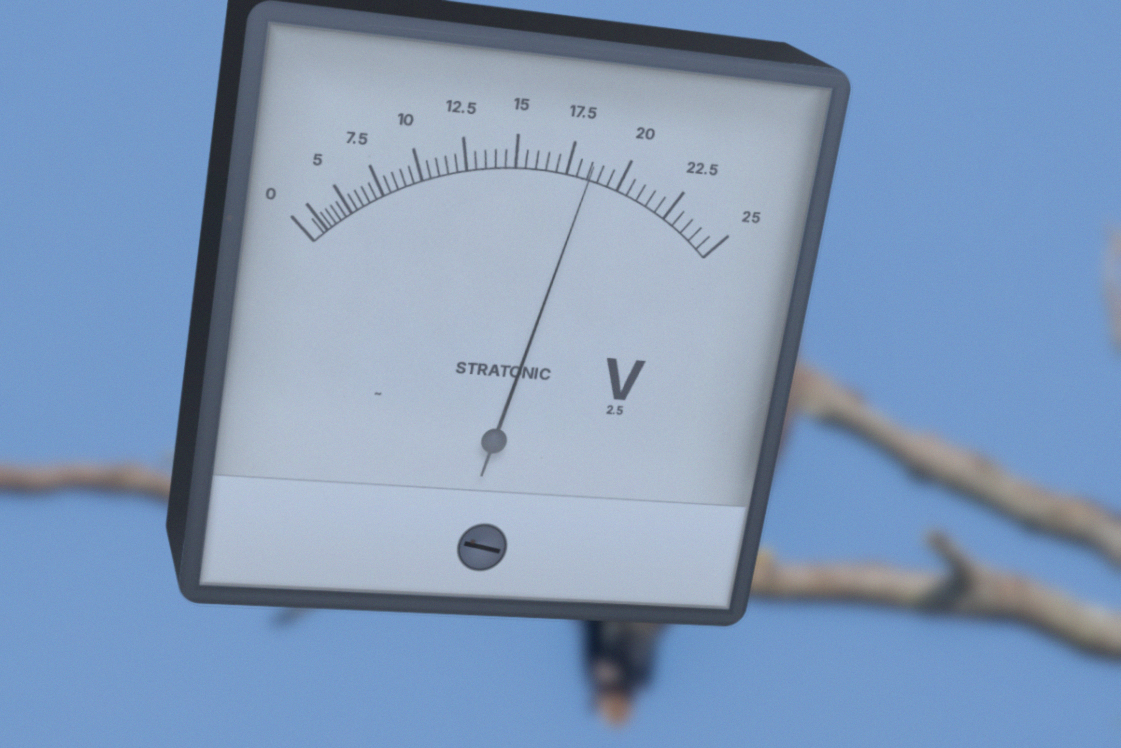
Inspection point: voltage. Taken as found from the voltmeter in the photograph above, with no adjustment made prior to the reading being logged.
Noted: 18.5 V
